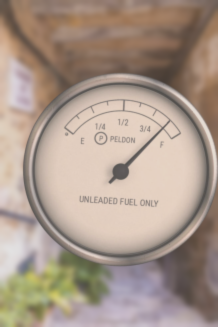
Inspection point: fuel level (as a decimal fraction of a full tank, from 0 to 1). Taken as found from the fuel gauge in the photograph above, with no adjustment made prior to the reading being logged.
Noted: 0.875
